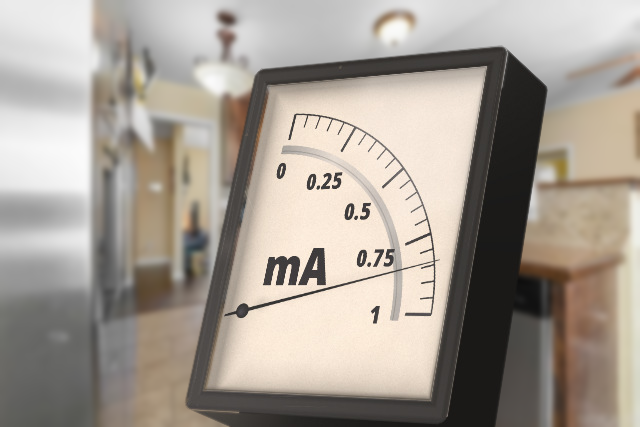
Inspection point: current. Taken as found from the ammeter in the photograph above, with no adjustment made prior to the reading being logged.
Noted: 0.85 mA
